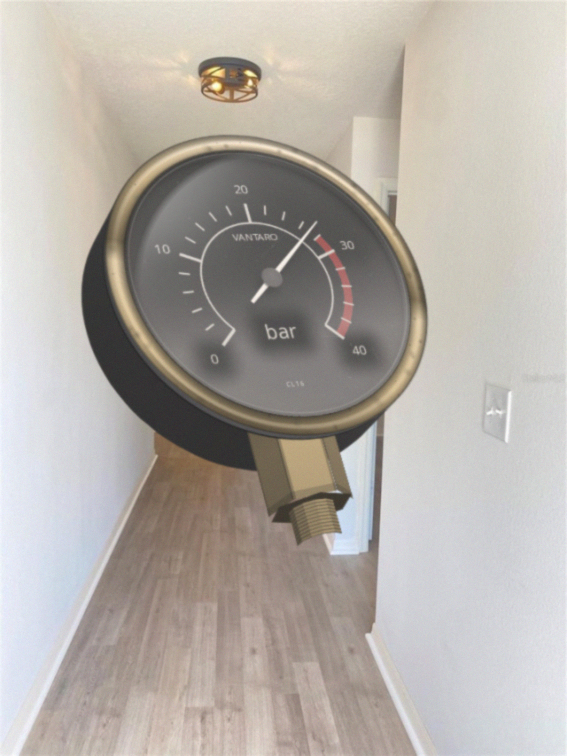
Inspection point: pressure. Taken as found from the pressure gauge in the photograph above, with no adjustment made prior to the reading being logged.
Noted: 27 bar
